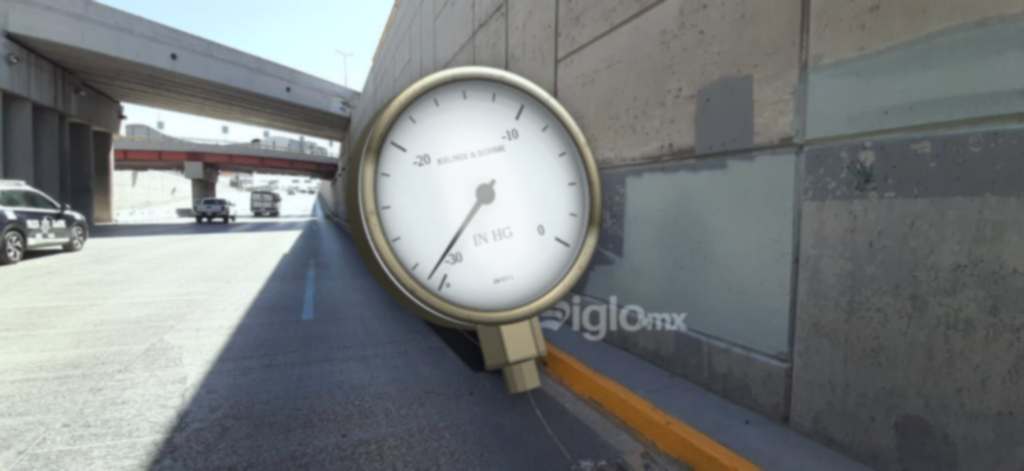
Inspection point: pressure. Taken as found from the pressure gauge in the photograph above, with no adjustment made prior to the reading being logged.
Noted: -29 inHg
